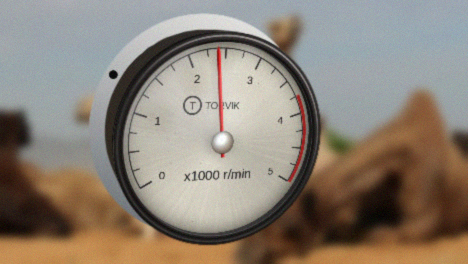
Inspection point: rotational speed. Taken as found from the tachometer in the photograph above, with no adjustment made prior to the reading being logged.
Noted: 2375 rpm
